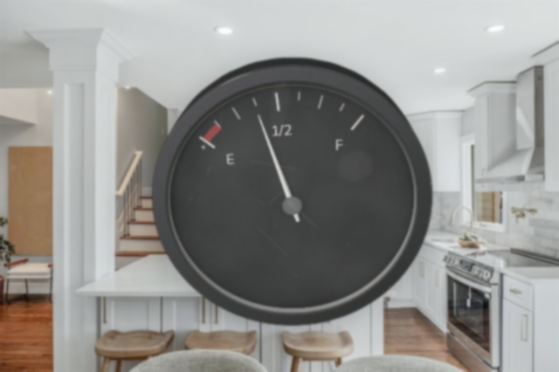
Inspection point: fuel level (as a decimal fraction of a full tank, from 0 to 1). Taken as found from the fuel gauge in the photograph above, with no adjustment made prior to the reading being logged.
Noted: 0.375
